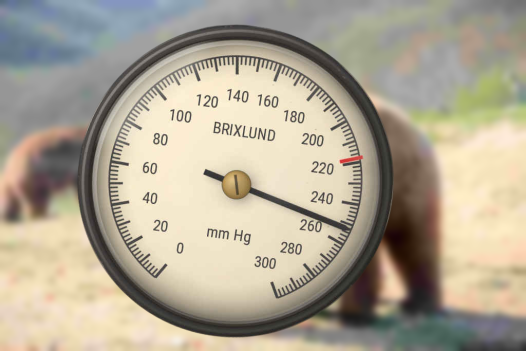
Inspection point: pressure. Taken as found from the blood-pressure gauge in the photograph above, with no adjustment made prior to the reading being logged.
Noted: 252 mmHg
